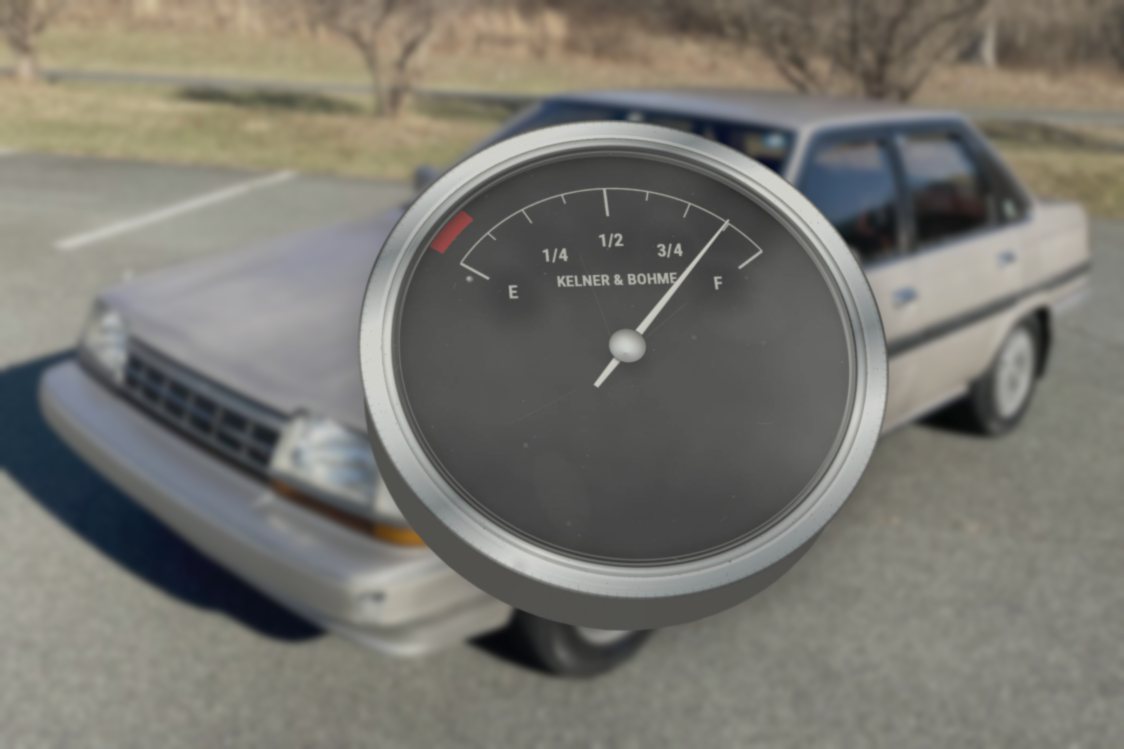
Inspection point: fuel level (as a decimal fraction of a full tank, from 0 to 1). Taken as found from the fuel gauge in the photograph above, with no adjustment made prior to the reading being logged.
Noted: 0.875
